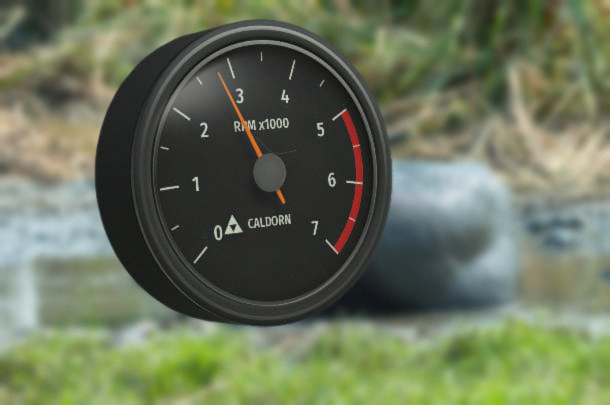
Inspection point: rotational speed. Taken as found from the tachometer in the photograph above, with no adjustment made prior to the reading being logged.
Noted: 2750 rpm
